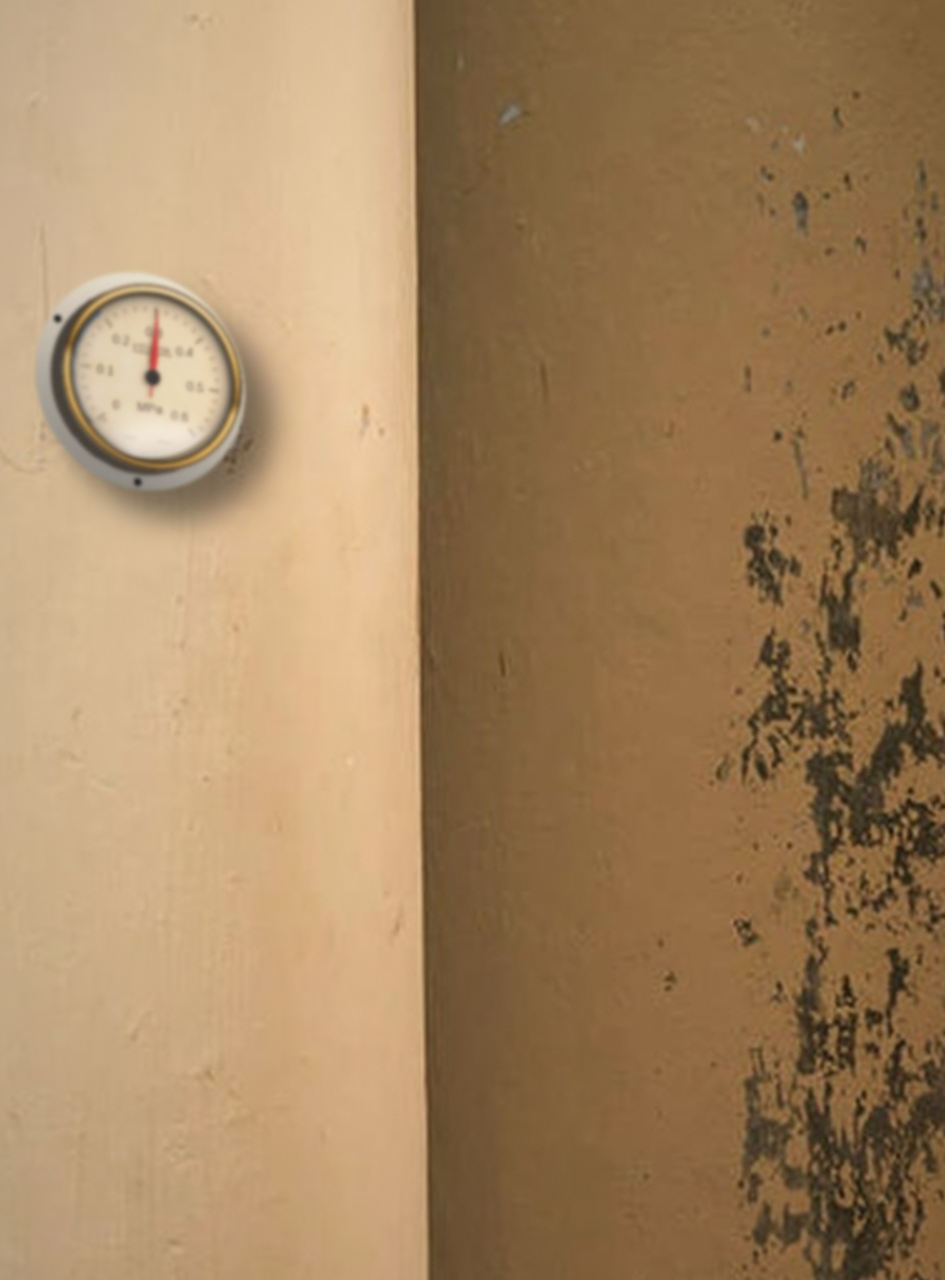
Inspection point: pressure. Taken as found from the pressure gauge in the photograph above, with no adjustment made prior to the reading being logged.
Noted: 0.3 MPa
